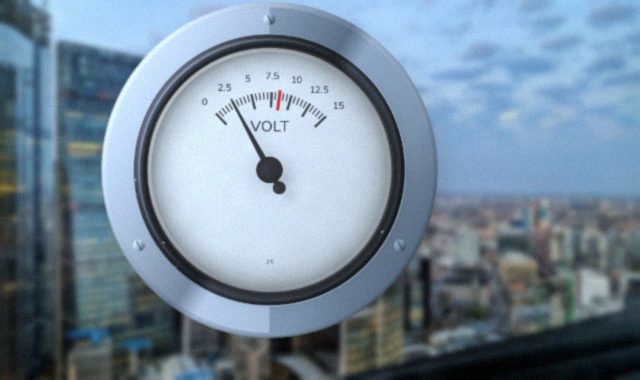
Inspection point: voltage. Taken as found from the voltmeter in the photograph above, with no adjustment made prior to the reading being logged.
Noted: 2.5 V
